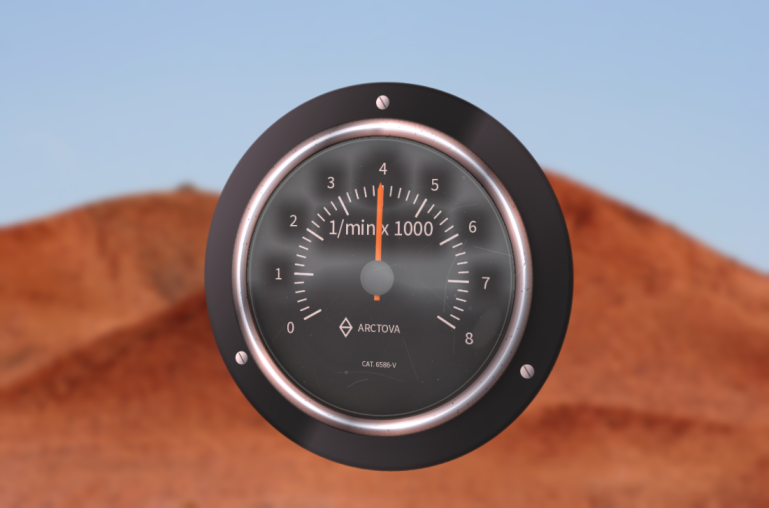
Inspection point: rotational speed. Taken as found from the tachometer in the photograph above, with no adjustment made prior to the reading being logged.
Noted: 4000 rpm
